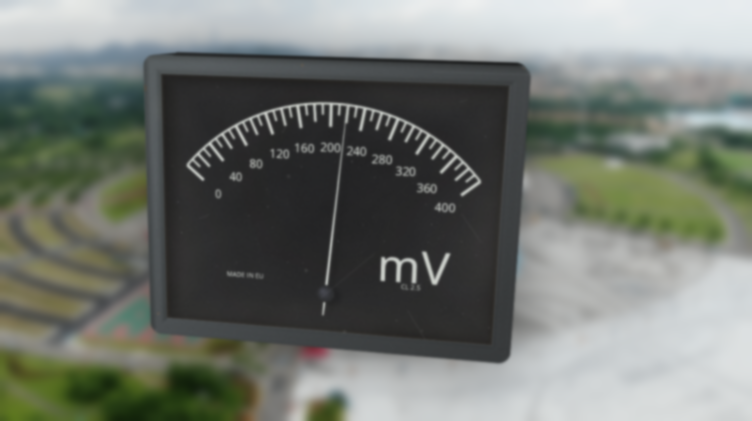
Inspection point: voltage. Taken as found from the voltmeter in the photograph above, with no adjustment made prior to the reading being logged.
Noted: 220 mV
